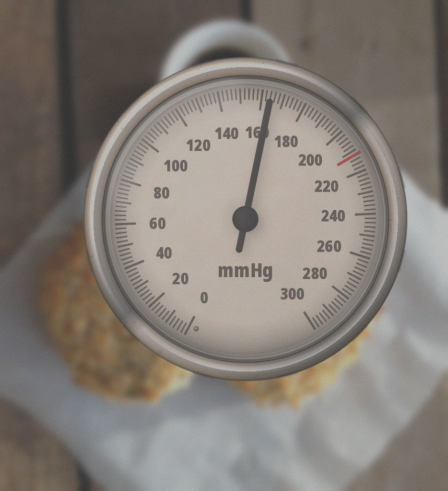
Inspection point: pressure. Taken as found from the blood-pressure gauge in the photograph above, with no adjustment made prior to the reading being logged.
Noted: 164 mmHg
